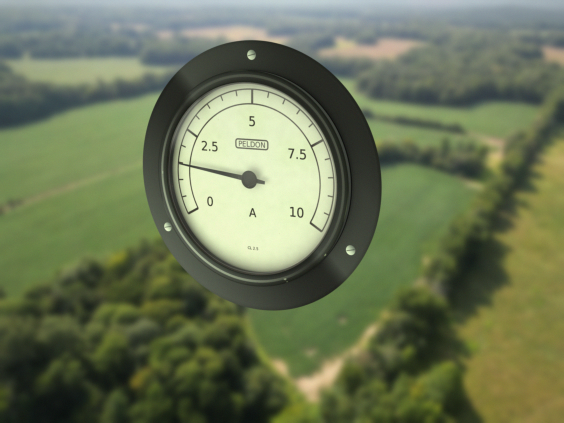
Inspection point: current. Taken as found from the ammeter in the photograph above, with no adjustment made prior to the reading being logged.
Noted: 1.5 A
